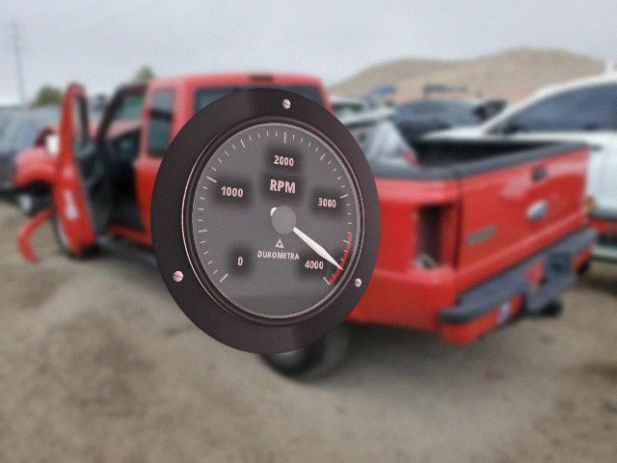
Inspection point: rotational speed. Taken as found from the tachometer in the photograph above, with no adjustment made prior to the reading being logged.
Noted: 3800 rpm
